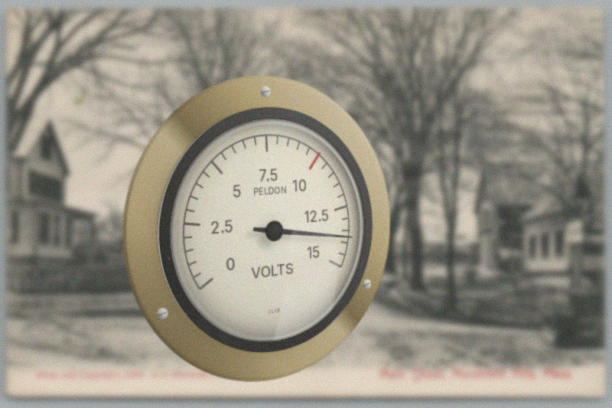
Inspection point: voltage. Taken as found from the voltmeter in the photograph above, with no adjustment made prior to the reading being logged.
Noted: 13.75 V
